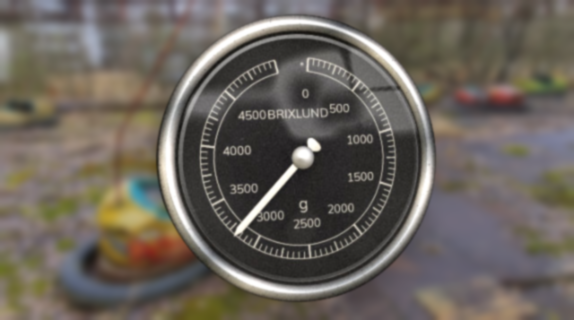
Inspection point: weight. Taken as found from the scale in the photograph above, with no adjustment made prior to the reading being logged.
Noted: 3200 g
